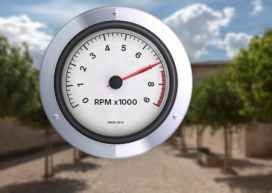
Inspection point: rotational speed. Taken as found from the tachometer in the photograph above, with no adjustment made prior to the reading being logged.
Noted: 7000 rpm
